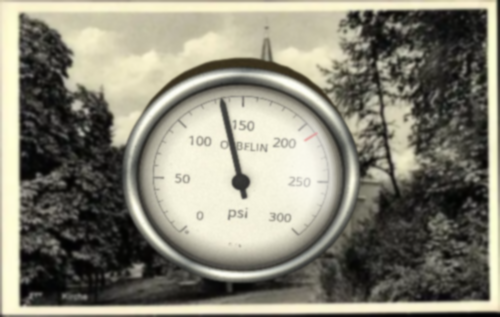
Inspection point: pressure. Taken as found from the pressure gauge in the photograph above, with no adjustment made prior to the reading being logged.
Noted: 135 psi
